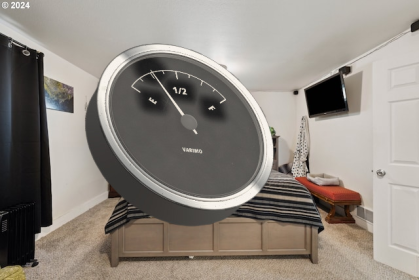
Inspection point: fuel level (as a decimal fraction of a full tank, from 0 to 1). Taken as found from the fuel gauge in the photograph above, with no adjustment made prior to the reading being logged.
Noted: 0.25
